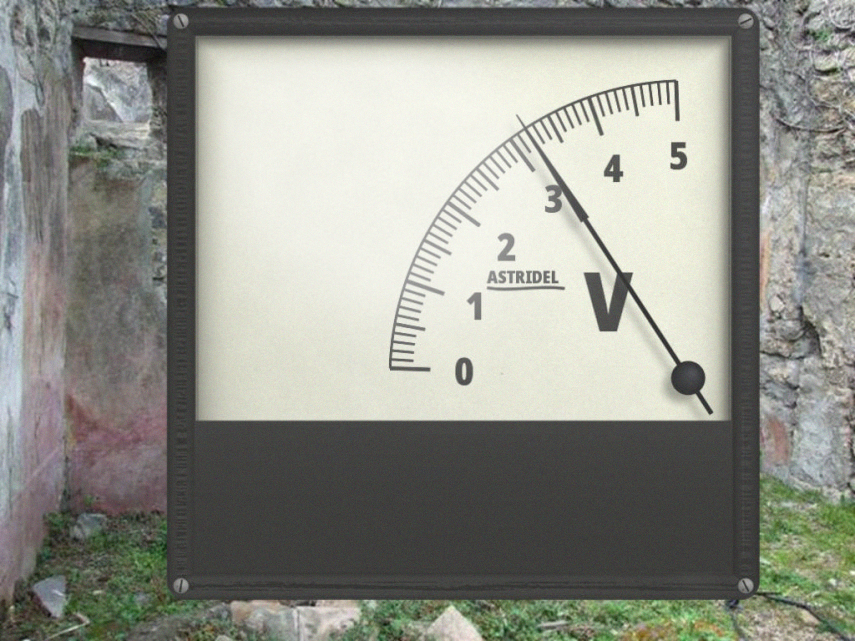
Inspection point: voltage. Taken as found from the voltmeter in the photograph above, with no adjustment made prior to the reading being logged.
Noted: 3.2 V
